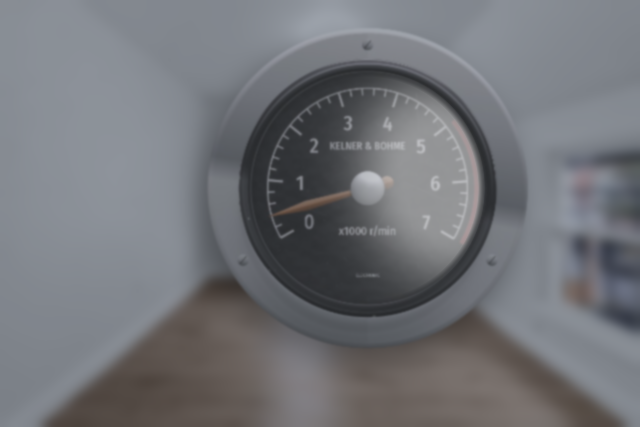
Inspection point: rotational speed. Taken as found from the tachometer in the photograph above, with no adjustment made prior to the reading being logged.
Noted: 400 rpm
